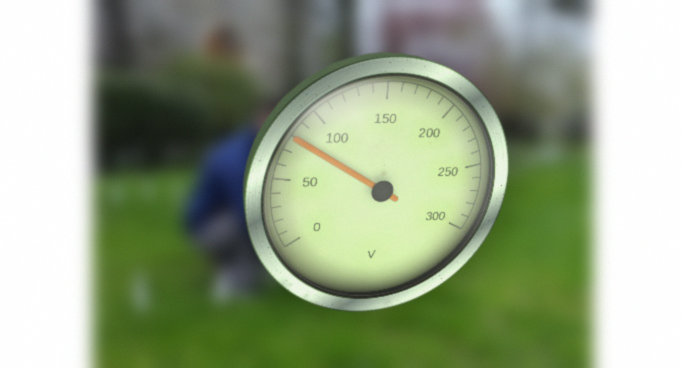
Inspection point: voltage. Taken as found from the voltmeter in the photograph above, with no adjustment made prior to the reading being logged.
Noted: 80 V
